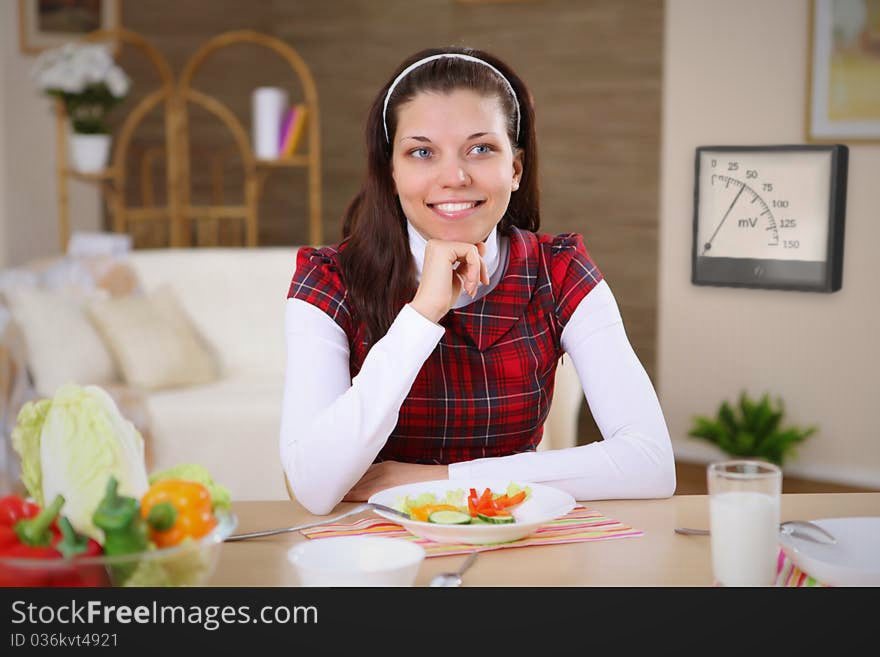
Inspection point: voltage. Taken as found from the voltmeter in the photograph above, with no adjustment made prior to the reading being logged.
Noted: 50 mV
